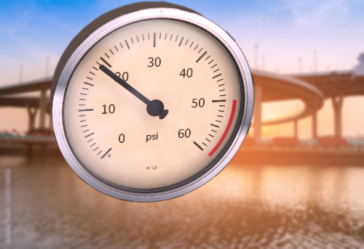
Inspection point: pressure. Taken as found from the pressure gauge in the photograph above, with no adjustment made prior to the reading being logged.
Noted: 19 psi
